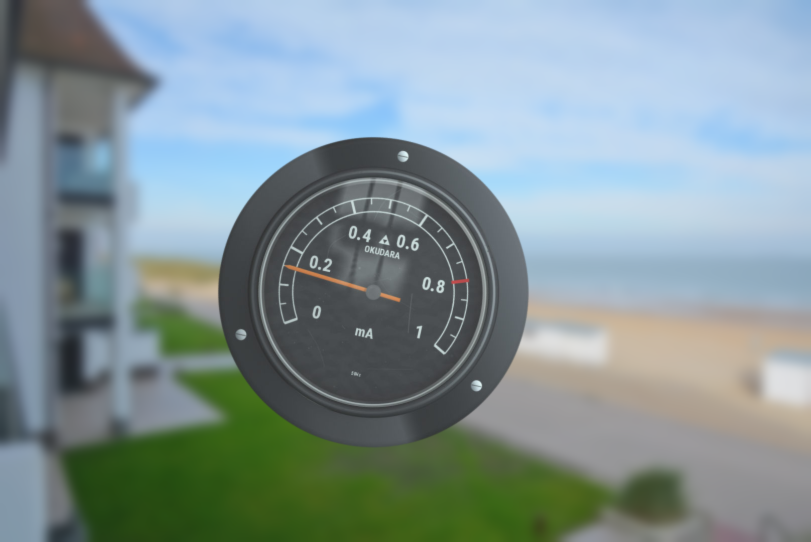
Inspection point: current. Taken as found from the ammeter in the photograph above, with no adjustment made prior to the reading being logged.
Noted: 0.15 mA
